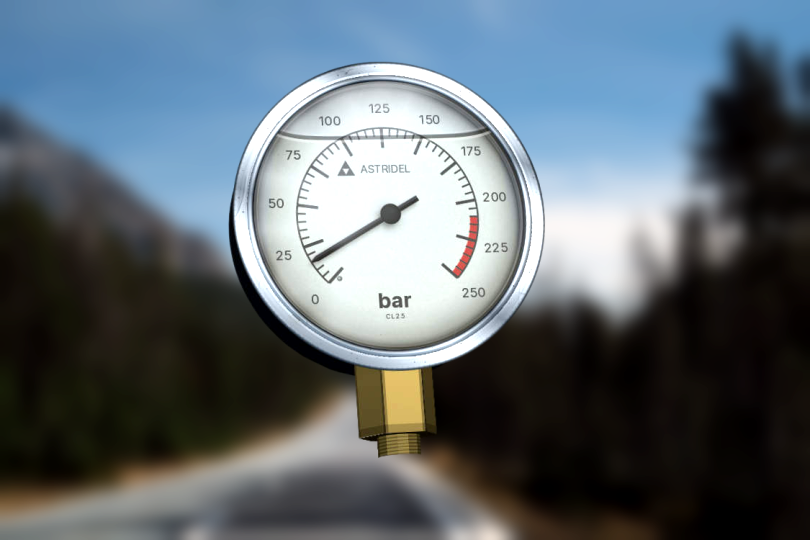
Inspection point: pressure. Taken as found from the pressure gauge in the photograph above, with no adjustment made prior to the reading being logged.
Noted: 15 bar
